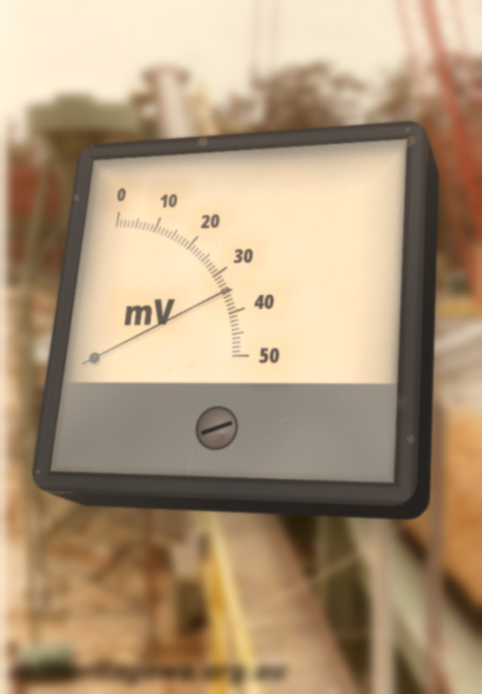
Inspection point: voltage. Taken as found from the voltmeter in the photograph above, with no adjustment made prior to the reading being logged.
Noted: 35 mV
